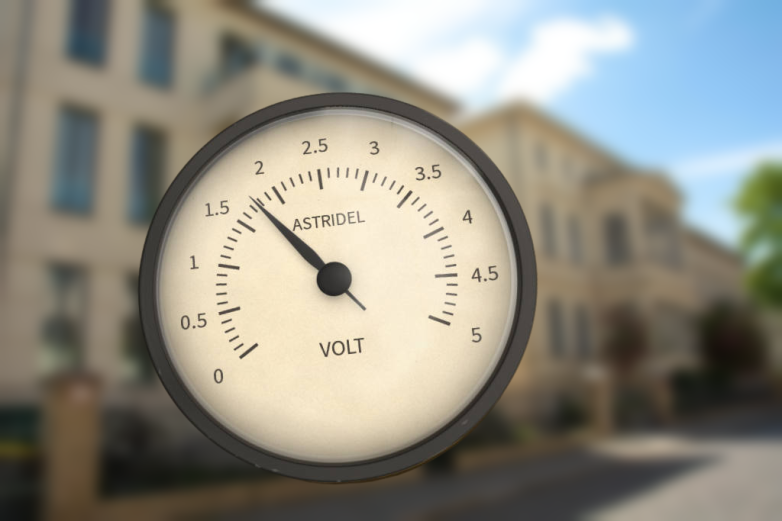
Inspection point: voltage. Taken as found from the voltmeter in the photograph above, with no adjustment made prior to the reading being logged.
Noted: 1.75 V
